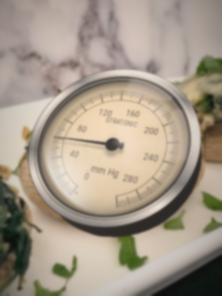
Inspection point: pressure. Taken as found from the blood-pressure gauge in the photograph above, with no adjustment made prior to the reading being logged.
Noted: 60 mmHg
